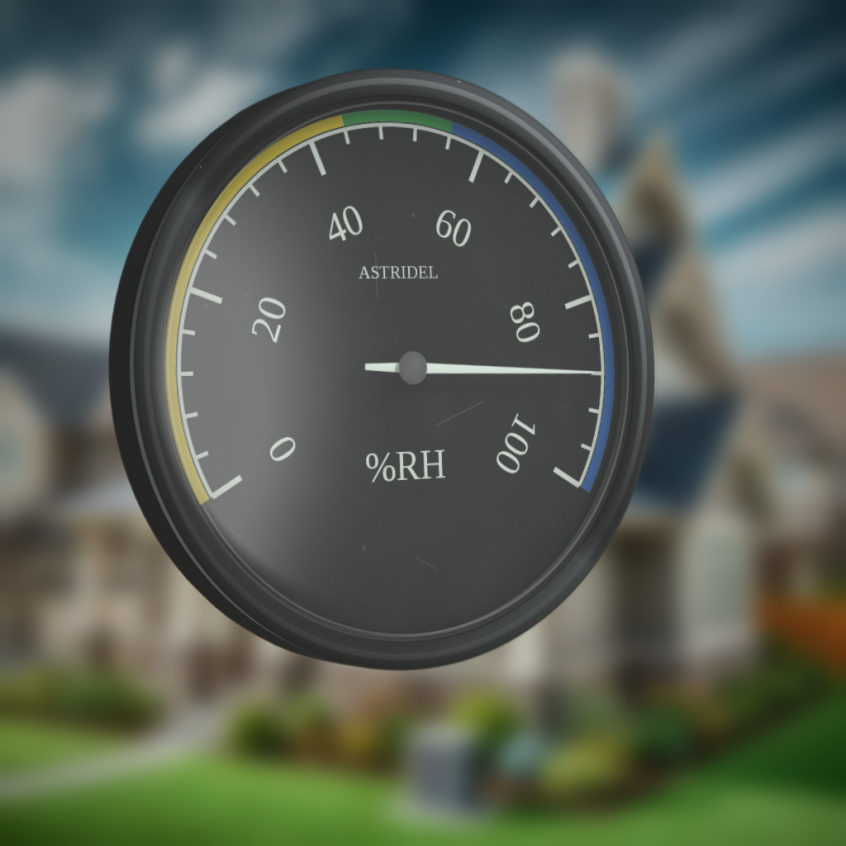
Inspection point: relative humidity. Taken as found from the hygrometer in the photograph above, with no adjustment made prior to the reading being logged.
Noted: 88 %
